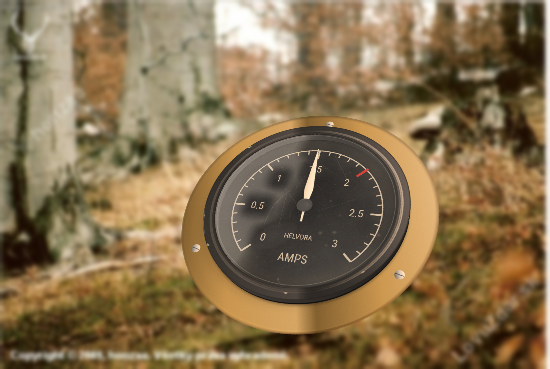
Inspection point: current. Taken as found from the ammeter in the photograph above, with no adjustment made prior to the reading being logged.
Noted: 1.5 A
